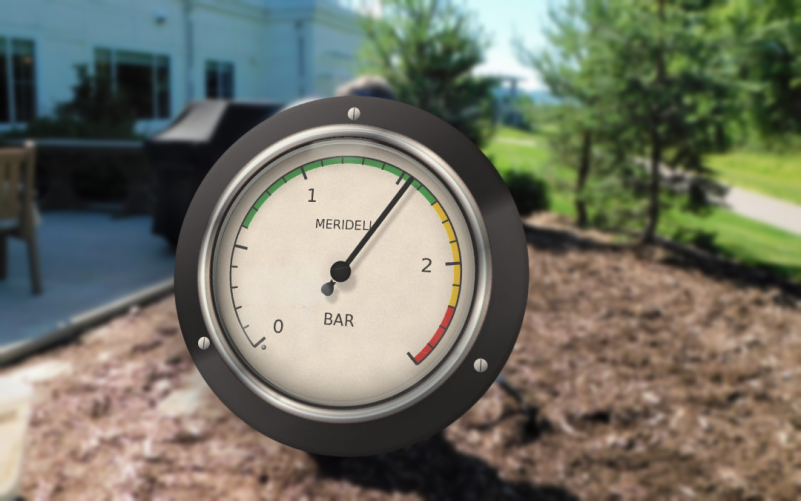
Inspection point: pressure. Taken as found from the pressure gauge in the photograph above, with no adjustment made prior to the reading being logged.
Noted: 1.55 bar
